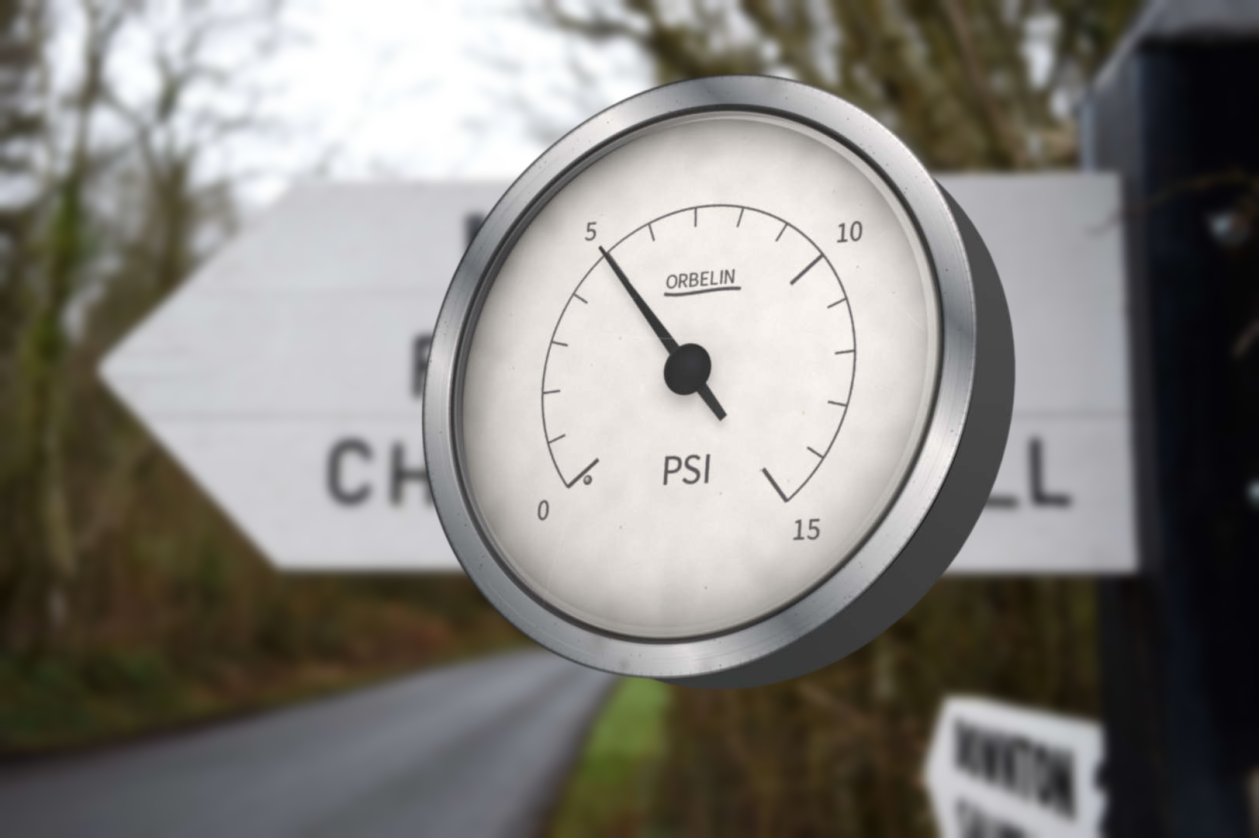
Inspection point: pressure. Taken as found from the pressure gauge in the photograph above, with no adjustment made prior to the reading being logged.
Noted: 5 psi
